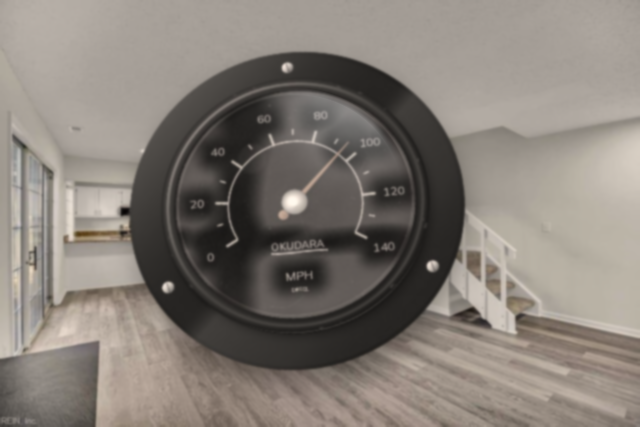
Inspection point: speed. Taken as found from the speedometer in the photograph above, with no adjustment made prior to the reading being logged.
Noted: 95 mph
